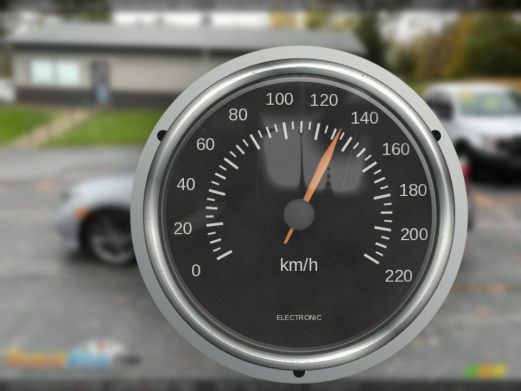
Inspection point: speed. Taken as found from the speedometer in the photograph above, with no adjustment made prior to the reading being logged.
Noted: 132.5 km/h
